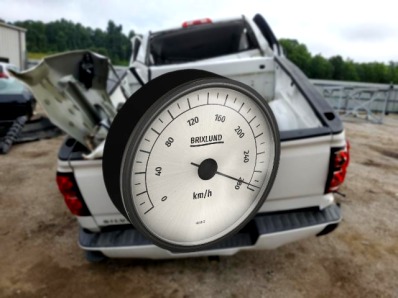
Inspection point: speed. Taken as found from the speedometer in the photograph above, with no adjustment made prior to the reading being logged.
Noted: 275 km/h
